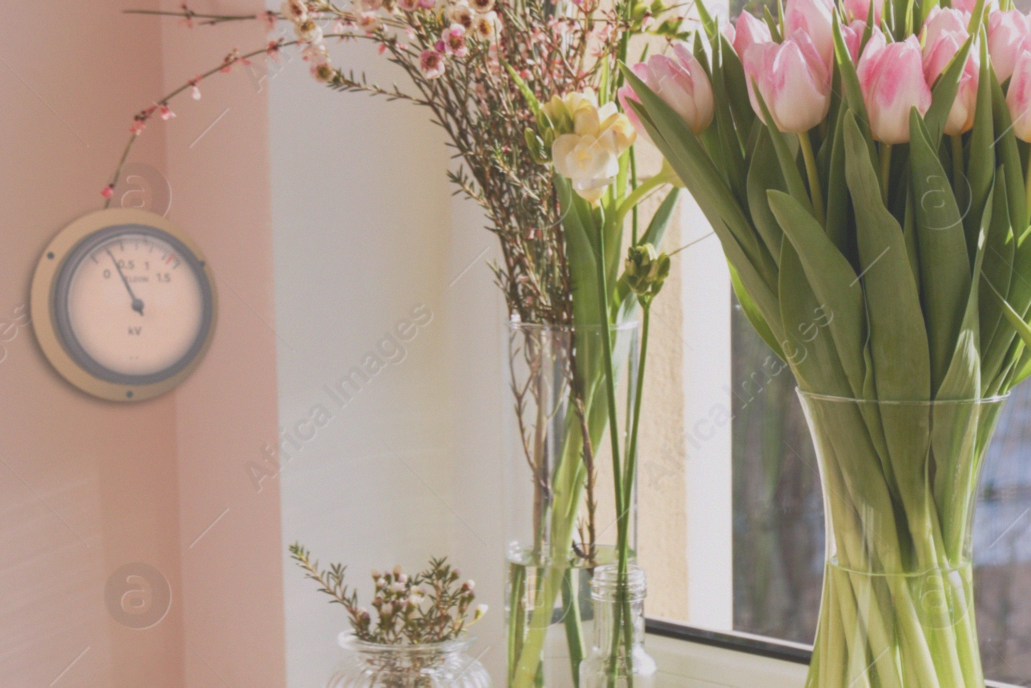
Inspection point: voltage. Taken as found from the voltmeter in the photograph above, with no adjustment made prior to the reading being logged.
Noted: 0.25 kV
